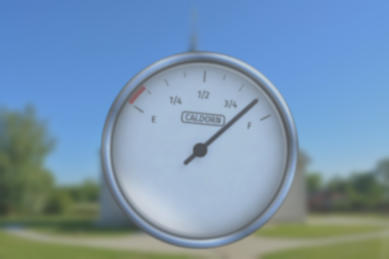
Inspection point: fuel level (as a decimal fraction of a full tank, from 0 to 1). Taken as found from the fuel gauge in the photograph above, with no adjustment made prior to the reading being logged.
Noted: 0.875
